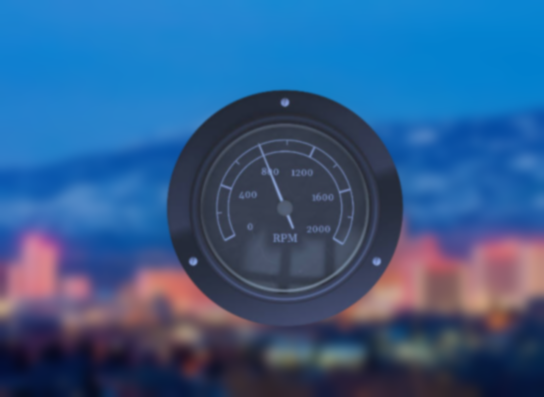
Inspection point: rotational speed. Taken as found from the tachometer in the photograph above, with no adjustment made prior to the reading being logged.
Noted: 800 rpm
